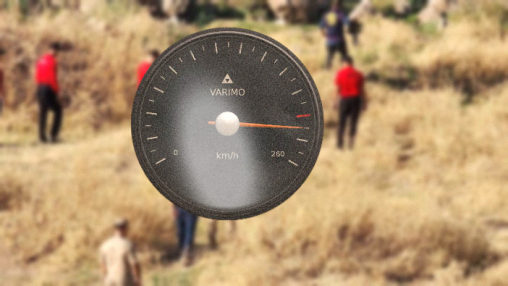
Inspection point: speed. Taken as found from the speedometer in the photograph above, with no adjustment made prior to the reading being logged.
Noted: 230 km/h
